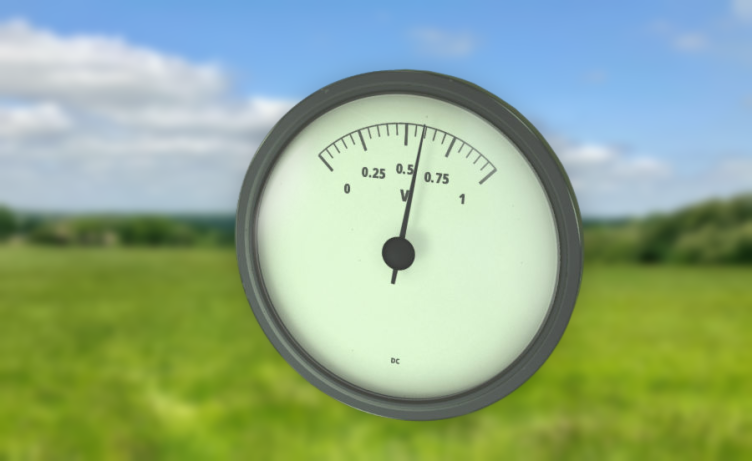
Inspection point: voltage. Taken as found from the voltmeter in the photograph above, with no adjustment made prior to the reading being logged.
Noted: 0.6 V
